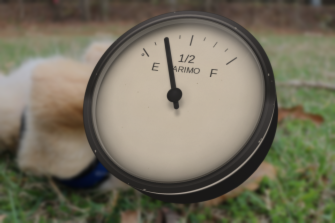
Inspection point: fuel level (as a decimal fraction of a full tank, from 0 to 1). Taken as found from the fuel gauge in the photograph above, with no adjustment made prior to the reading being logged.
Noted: 0.25
